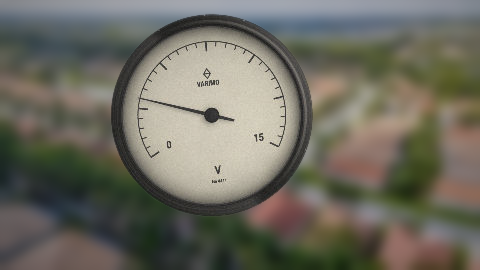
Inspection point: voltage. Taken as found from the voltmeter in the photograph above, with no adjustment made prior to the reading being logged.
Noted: 3 V
